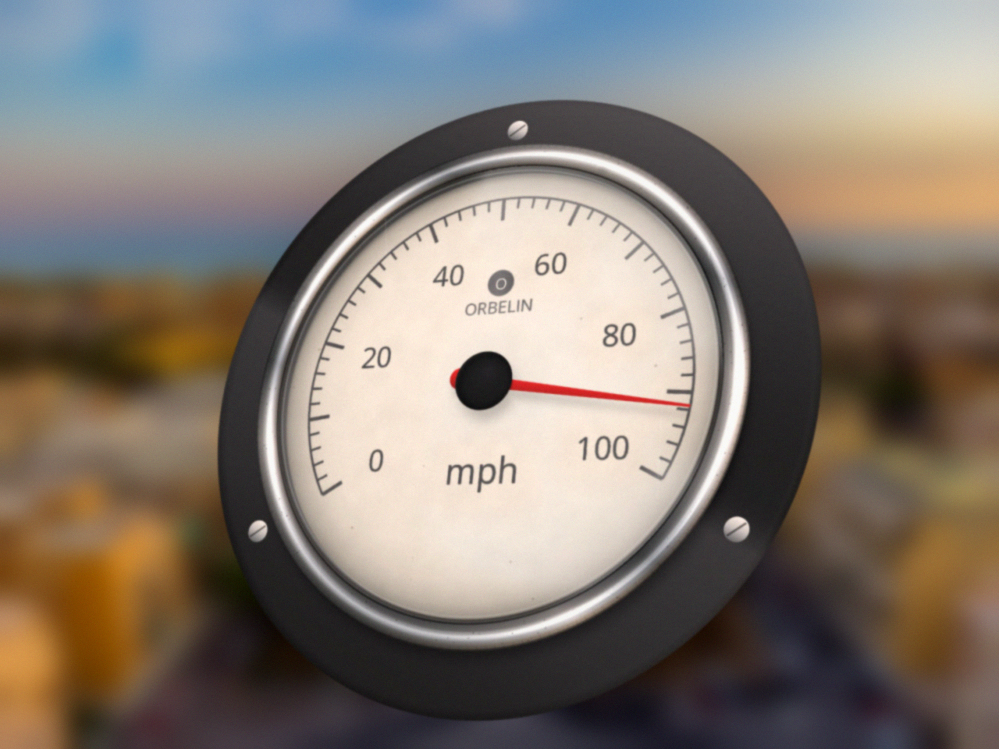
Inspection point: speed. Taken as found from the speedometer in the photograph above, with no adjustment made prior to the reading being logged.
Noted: 92 mph
